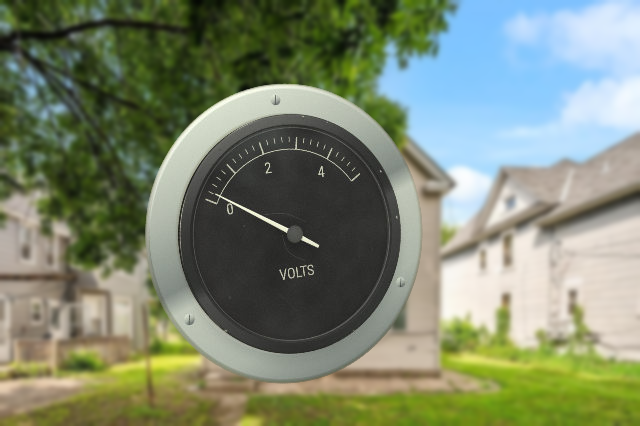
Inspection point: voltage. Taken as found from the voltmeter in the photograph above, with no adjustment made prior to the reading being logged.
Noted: 0.2 V
